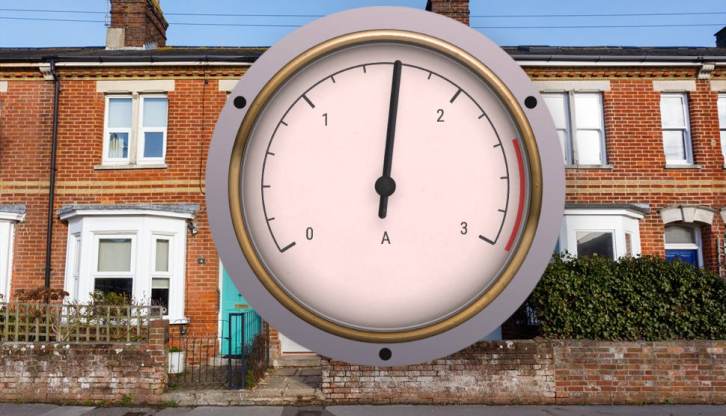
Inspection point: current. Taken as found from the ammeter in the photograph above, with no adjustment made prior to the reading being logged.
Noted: 1.6 A
